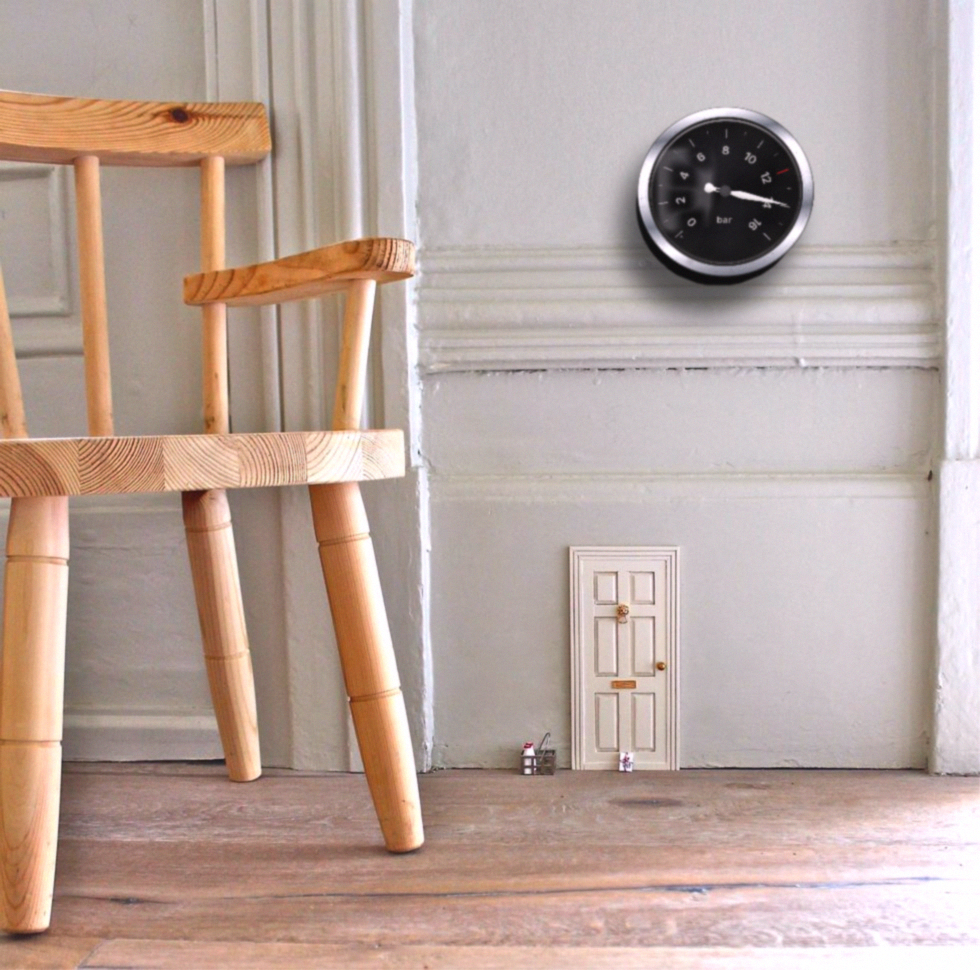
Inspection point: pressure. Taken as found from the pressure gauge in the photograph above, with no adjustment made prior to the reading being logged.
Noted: 14 bar
